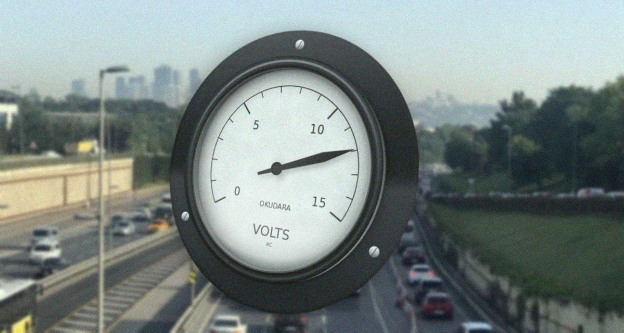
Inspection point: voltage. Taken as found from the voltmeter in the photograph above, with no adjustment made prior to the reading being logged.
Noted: 12 V
